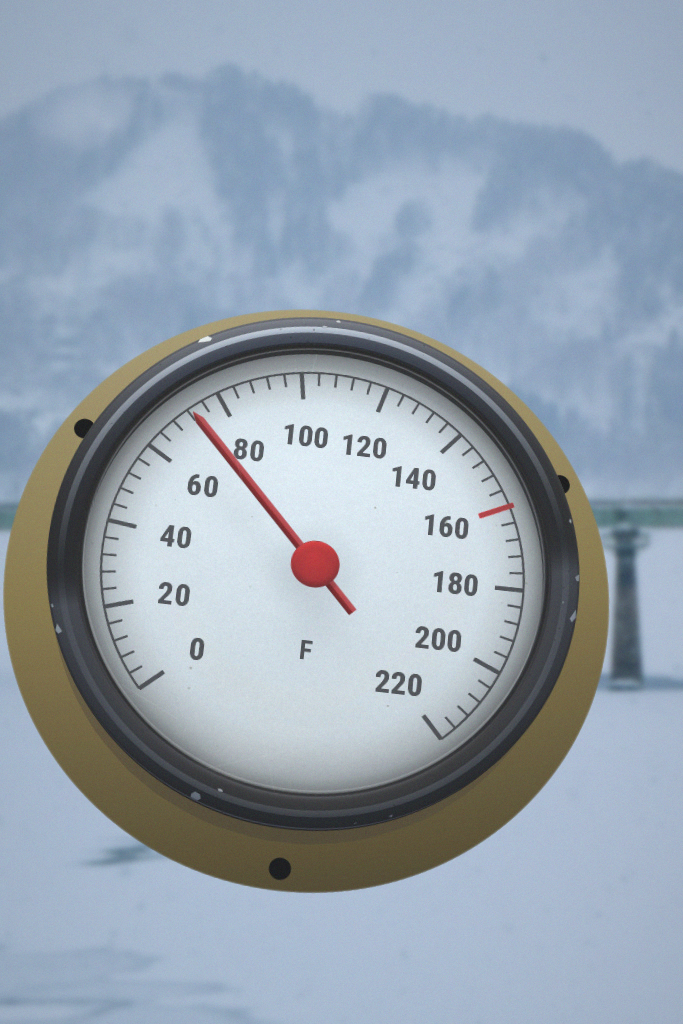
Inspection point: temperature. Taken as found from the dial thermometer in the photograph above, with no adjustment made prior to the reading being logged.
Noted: 72 °F
